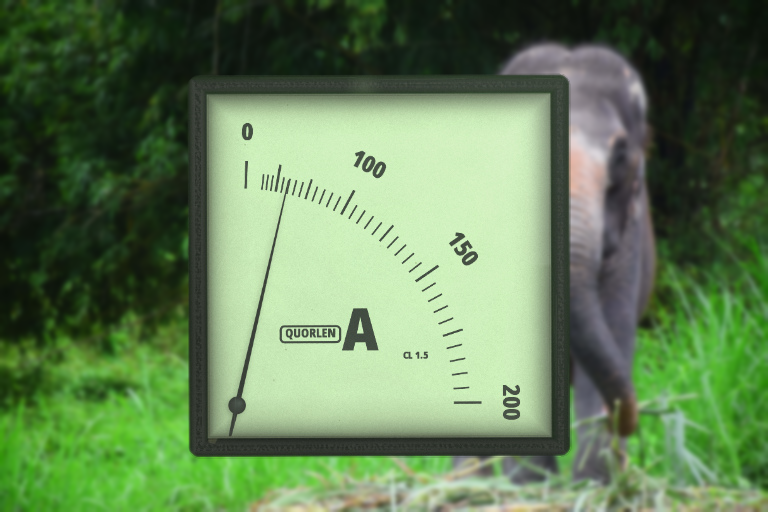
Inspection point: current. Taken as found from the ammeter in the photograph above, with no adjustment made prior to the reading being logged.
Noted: 60 A
